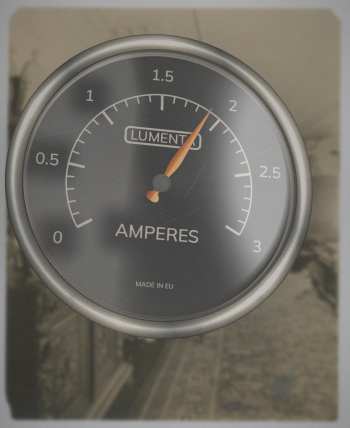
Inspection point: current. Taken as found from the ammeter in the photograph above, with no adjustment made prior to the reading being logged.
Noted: 1.9 A
